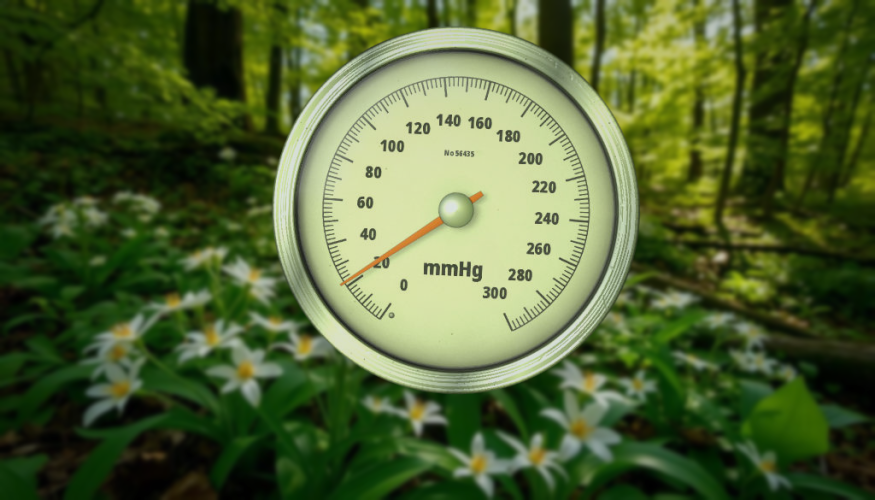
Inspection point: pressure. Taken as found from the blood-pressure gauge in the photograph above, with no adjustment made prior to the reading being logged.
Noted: 22 mmHg
